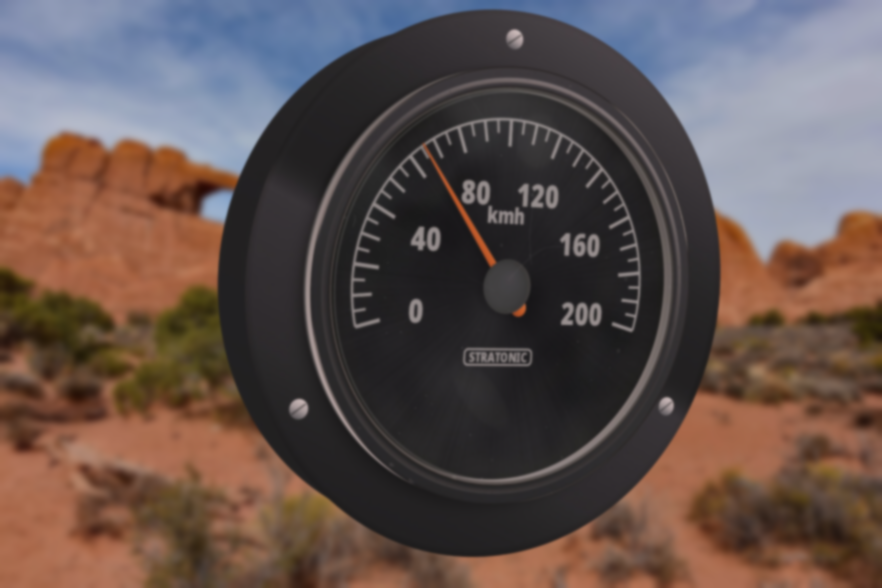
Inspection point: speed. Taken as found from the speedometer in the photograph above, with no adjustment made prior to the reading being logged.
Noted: 65 km/h
